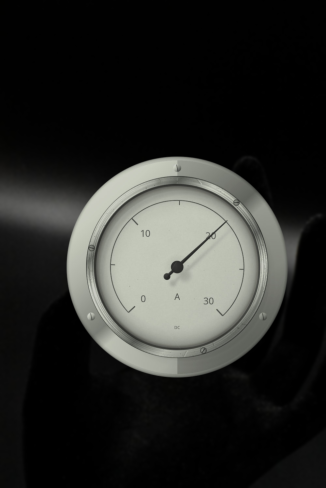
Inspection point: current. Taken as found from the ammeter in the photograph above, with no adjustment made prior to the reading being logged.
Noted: 20 A
